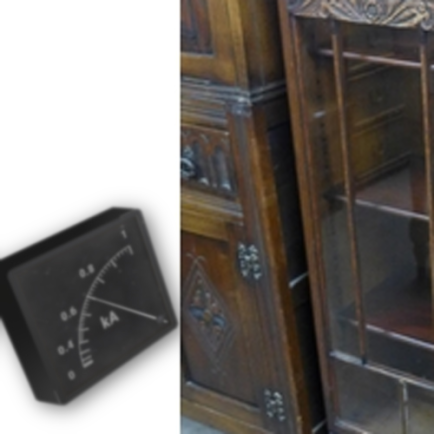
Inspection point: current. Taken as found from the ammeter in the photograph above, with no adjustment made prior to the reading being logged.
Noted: 0.7 kA
